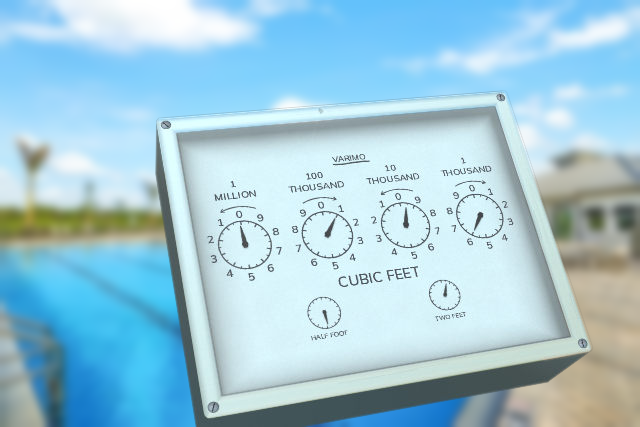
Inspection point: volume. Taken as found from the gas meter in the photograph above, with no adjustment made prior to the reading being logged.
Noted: 9600 ft³
